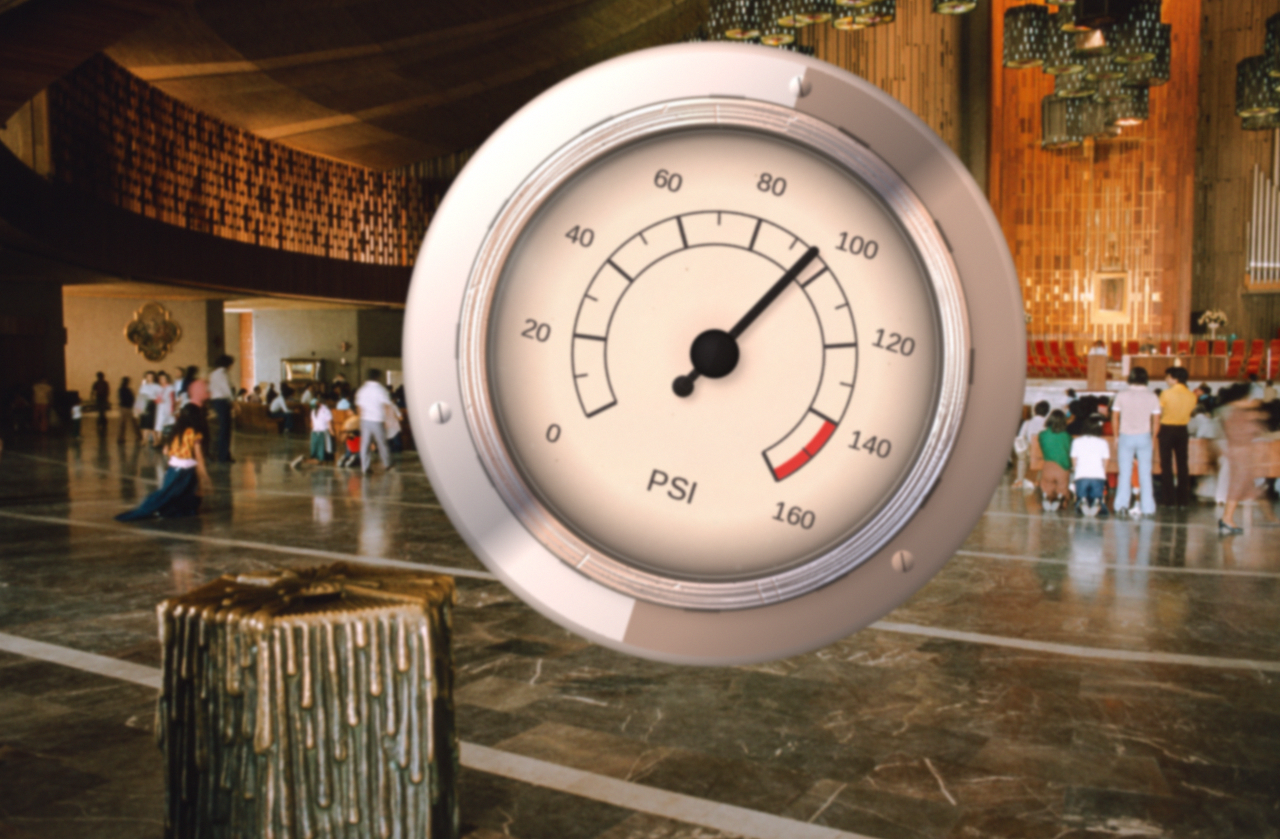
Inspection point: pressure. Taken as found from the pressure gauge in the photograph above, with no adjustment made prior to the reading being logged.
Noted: 95 psi
